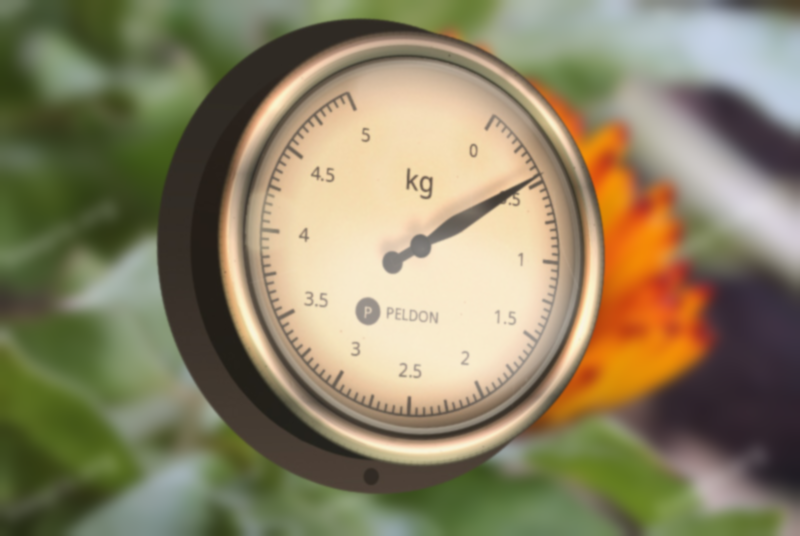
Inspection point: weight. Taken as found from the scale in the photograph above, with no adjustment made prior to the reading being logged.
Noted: 0.45 kg
